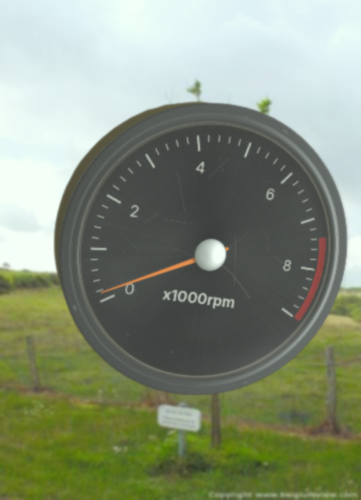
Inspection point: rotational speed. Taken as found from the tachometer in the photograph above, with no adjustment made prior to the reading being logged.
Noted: 200 rpm
